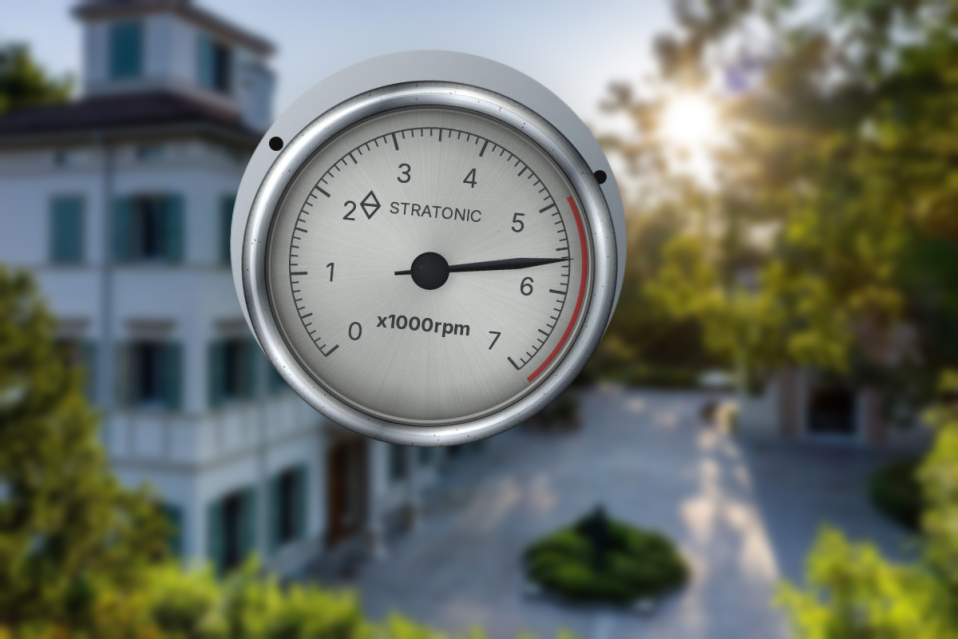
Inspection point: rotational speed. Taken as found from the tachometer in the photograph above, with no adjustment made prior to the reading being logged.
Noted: 5600 rpm
